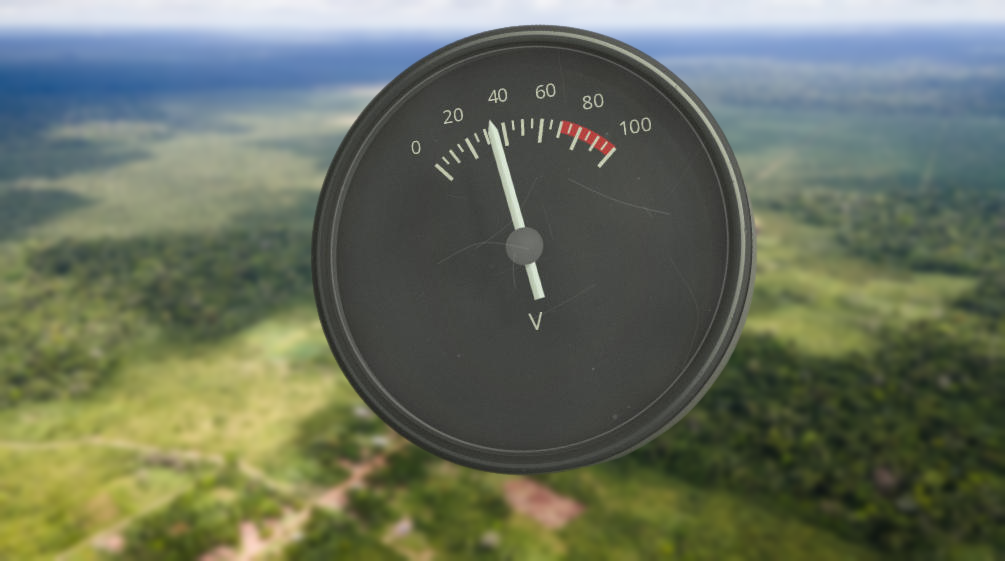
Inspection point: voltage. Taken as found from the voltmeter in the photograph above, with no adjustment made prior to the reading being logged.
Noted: 35 V
